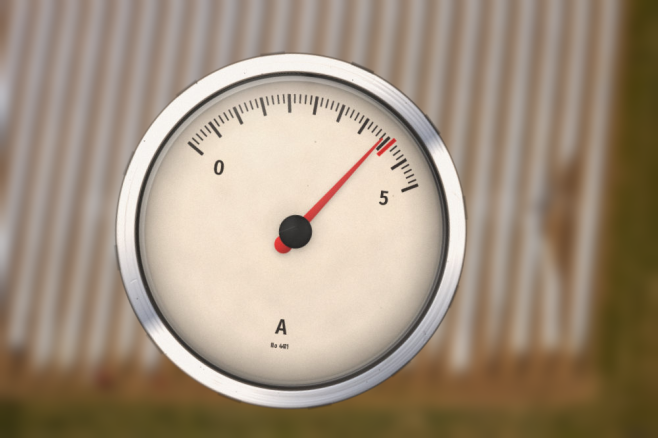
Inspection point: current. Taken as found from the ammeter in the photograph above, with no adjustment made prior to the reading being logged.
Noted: 3.9 A
